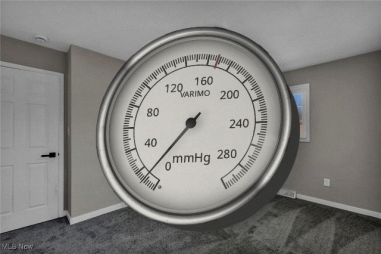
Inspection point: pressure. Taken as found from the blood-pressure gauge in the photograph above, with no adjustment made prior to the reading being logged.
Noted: 10 mmHg
